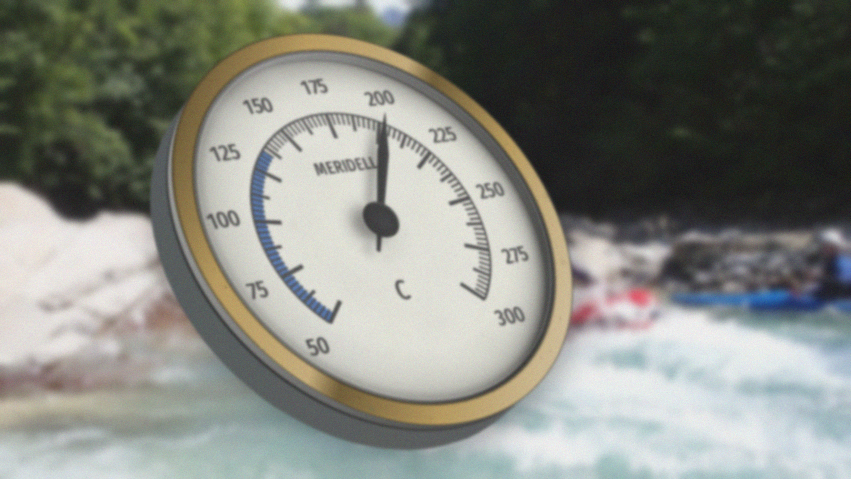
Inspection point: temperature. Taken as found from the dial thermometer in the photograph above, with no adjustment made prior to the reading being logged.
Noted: 200 °C
